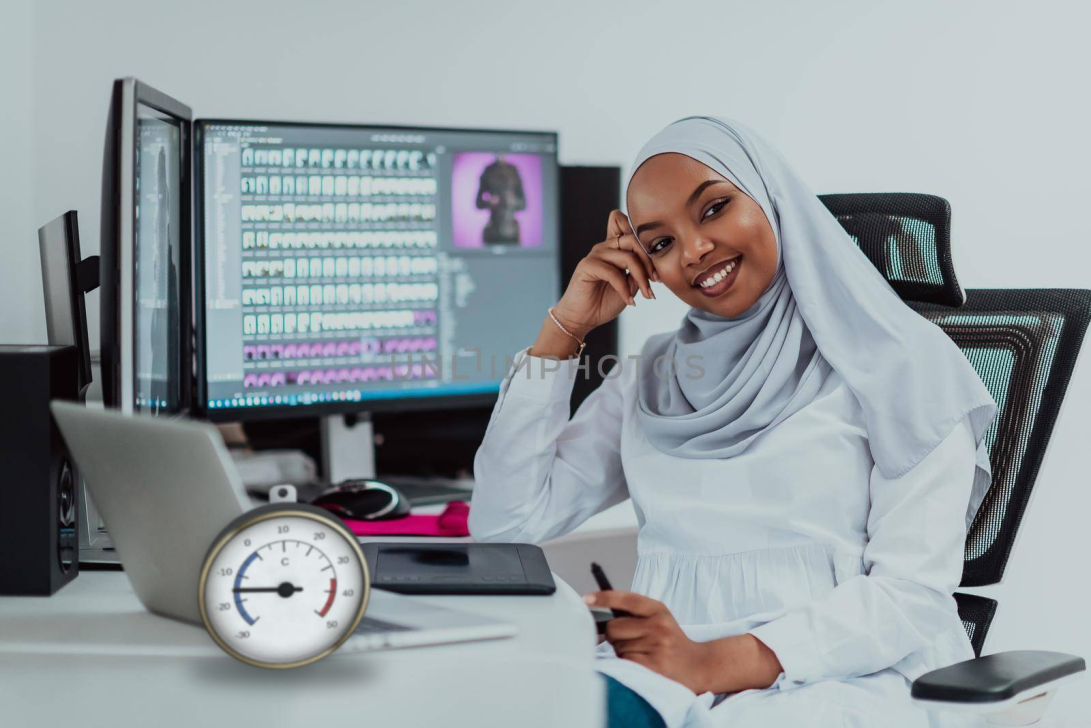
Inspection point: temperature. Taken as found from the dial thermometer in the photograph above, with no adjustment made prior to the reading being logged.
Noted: -15 °C
